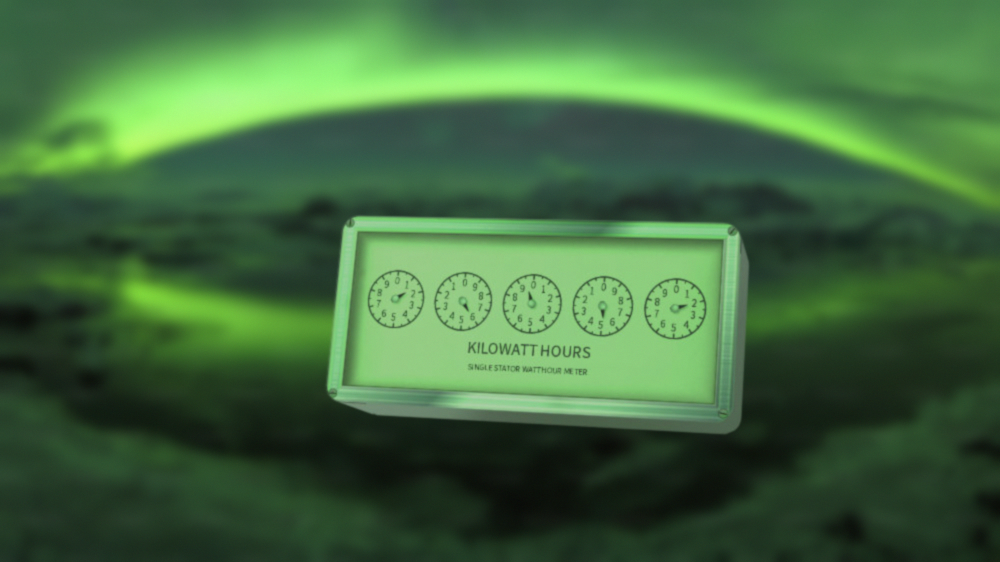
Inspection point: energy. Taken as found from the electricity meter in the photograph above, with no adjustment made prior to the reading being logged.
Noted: 15952 kWh
